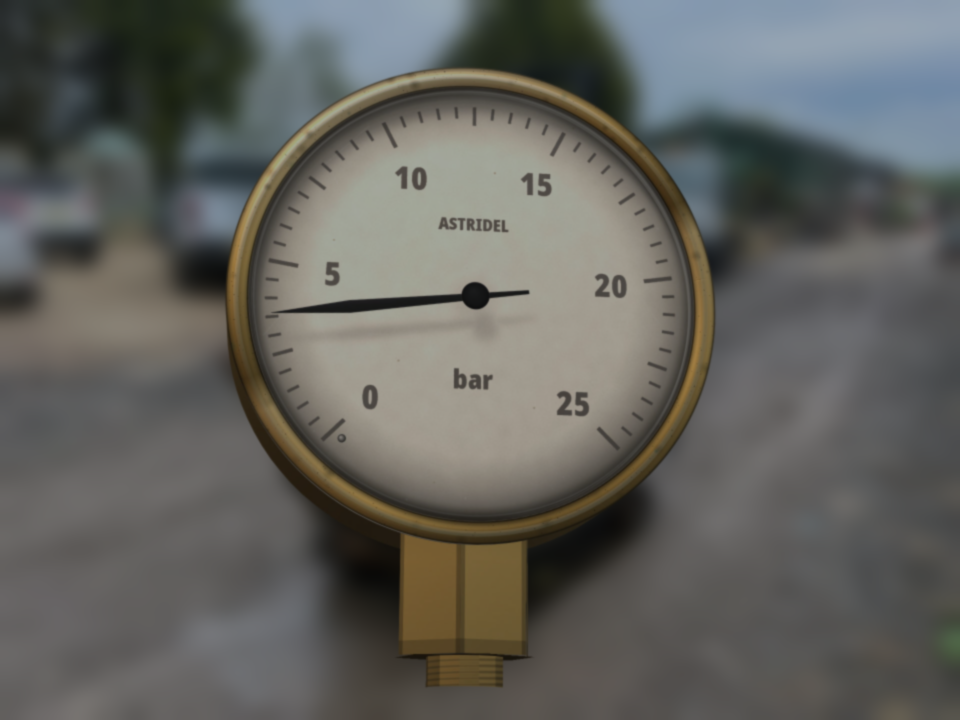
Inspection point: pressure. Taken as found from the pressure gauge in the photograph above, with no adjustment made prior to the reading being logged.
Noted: 3.5 bar
